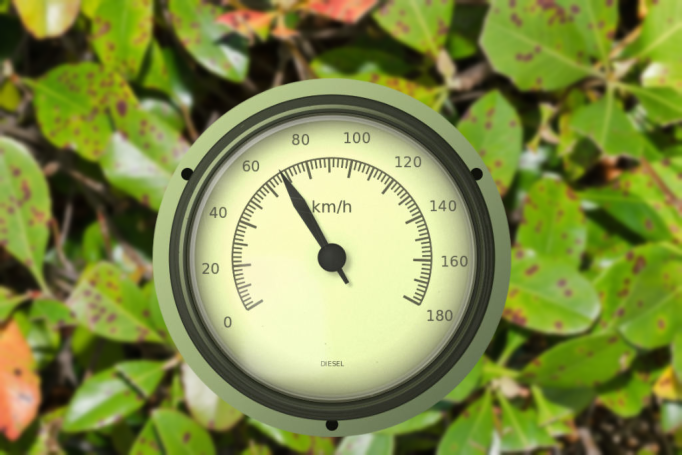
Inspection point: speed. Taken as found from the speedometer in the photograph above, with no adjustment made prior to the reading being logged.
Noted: 68 km/h
